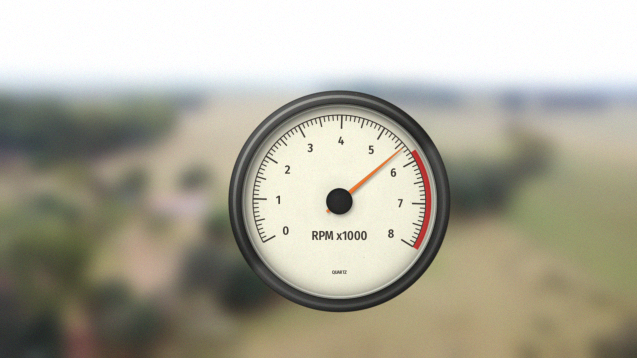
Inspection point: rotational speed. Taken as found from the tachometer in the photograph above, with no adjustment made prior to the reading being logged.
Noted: 5600 rpm
